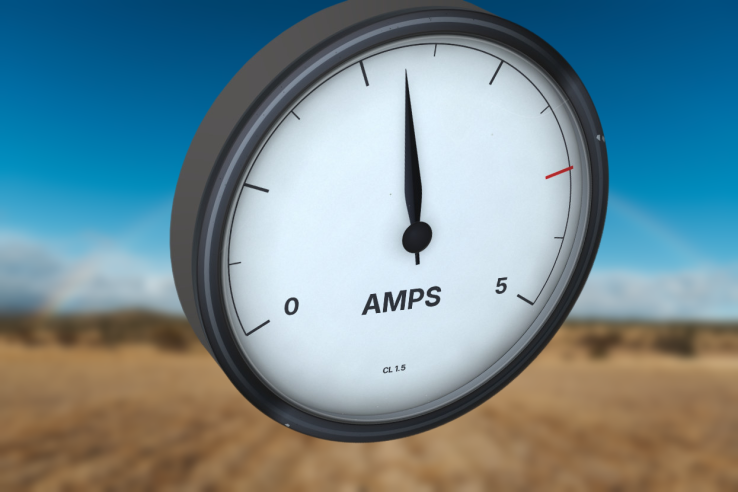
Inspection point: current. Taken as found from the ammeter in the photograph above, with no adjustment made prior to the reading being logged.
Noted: 2.25 A
